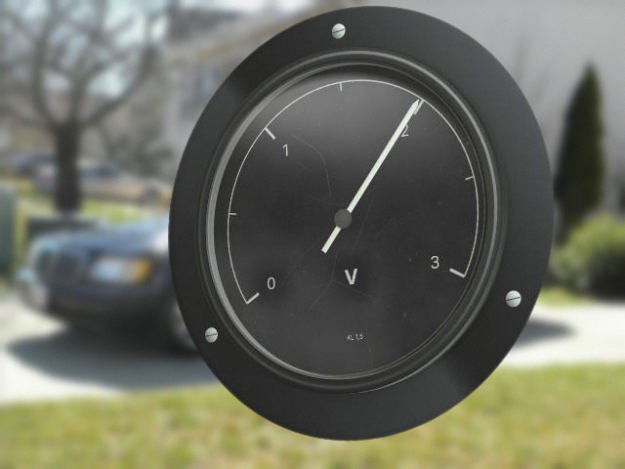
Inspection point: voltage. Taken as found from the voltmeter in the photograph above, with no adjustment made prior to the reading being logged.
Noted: 2 V
